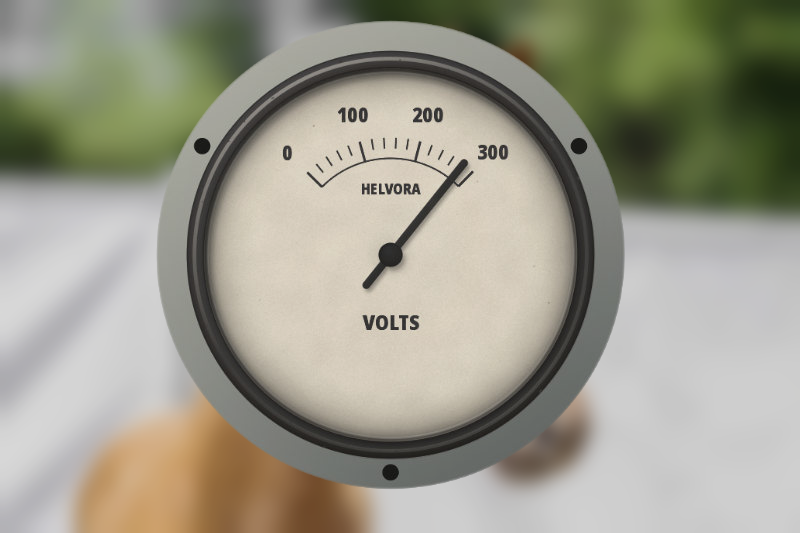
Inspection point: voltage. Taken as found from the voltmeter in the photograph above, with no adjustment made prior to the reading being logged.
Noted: 280 V
